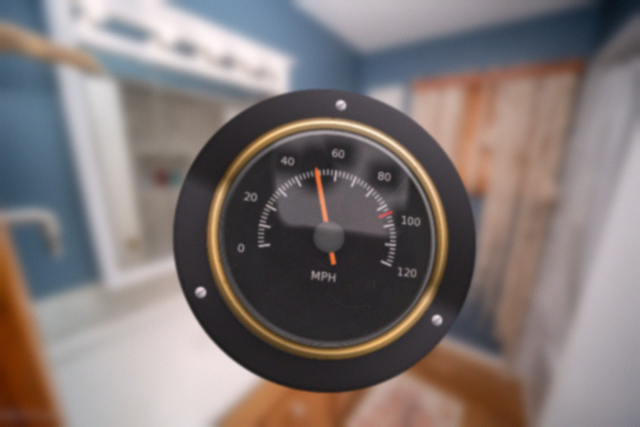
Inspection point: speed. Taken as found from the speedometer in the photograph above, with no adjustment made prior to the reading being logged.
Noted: 50 mph
